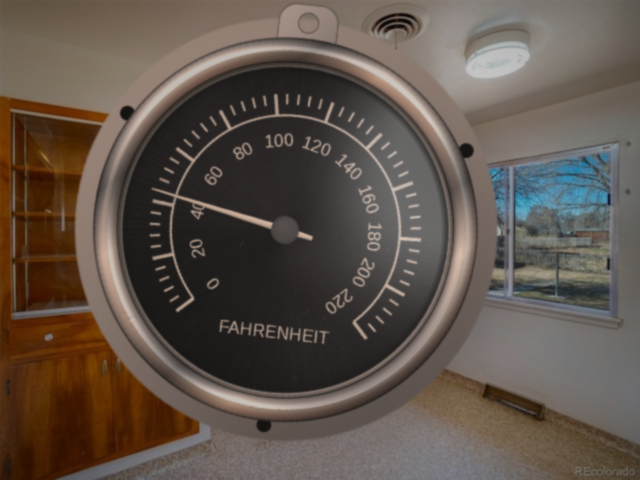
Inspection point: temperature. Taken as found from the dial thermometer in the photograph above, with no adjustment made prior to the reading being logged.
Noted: 44 °F
